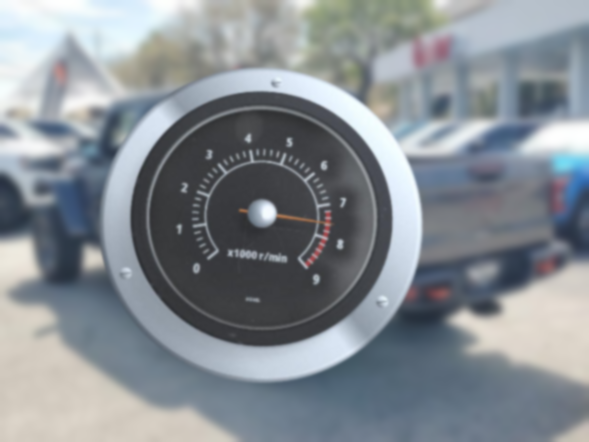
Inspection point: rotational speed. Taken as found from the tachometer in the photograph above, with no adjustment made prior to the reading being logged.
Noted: 7600 rpm
